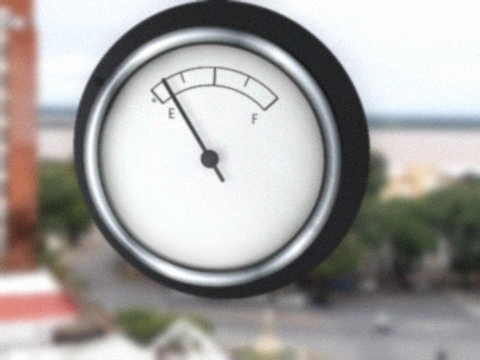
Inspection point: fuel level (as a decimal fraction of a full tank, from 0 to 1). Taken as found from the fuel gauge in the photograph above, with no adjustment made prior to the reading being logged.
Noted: 0.125
